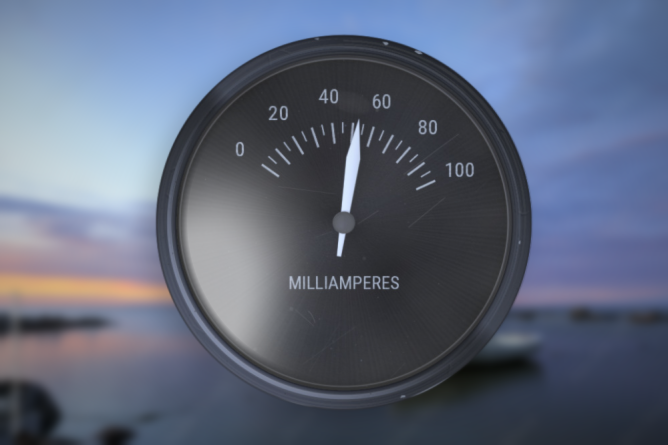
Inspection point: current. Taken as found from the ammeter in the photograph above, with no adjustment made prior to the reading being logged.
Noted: 52.5 mA
